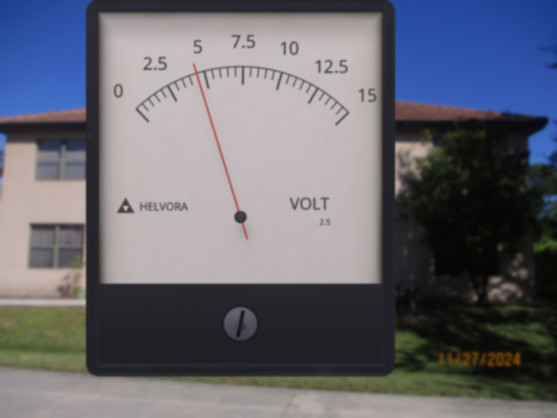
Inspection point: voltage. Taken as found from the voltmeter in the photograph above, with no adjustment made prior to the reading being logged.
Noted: 4.5 V
